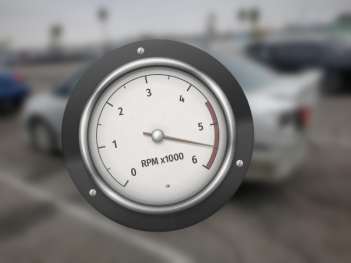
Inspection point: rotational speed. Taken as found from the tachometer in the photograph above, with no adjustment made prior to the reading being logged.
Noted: 5500 rpm
